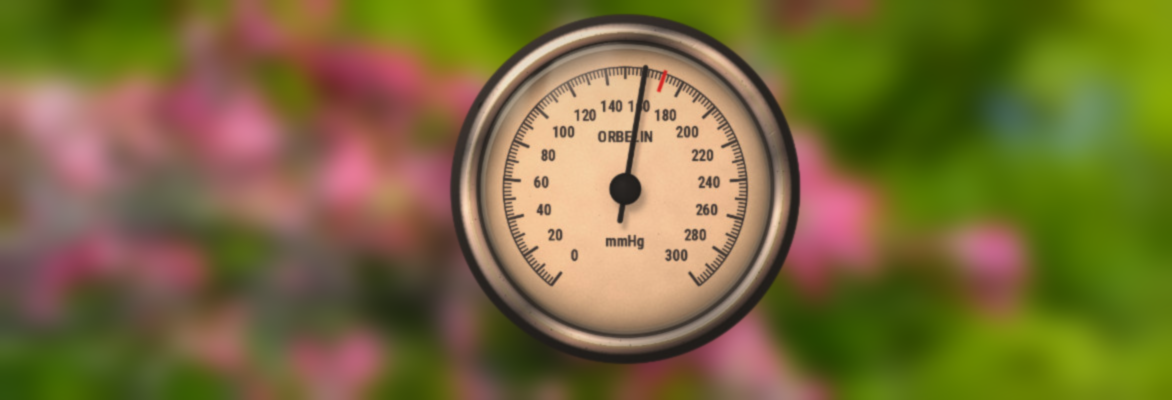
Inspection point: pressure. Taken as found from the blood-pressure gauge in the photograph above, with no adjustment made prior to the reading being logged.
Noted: 160 mmHg
